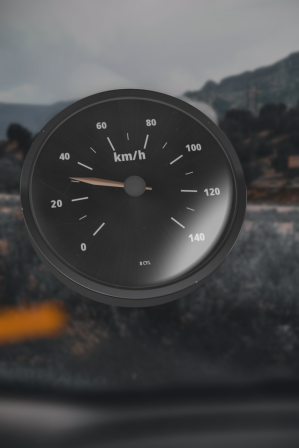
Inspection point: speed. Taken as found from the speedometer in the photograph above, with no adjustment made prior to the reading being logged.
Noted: 30 km/h
